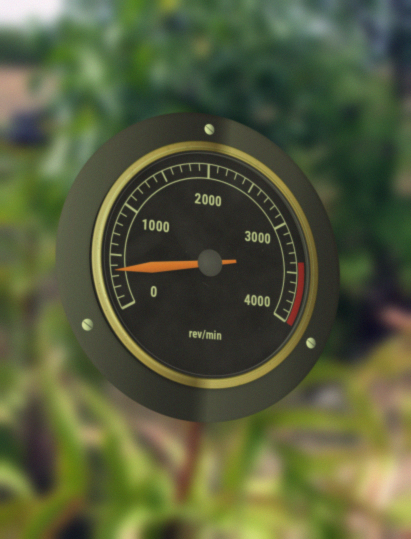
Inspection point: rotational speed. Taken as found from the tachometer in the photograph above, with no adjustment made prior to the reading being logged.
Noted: 350 rpm
